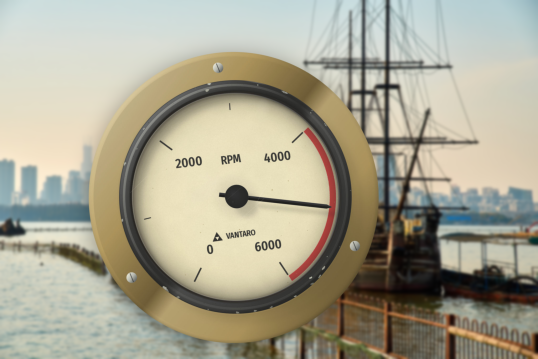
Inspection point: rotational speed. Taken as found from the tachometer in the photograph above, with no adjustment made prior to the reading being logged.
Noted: 5000 rpm
